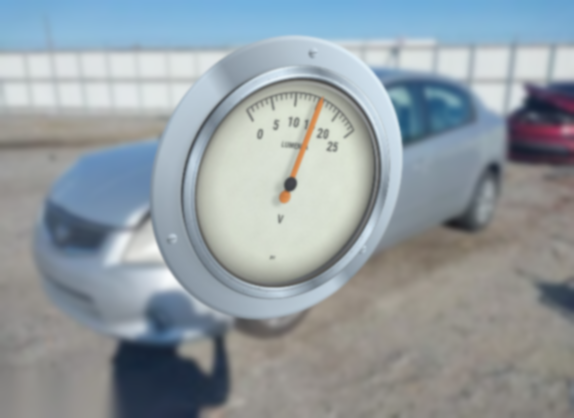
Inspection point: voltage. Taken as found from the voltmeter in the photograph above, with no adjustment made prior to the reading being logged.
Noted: 15 V
